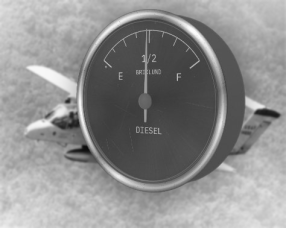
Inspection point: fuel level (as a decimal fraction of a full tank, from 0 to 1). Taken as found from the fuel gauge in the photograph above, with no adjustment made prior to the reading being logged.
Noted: 0.5
